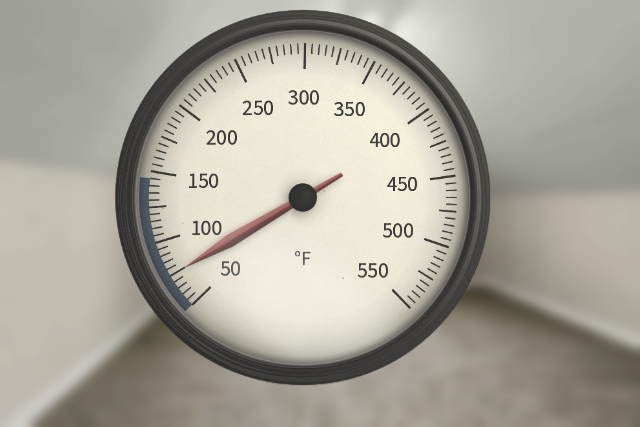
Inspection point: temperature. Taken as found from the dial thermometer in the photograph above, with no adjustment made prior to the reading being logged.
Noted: 75 °F
